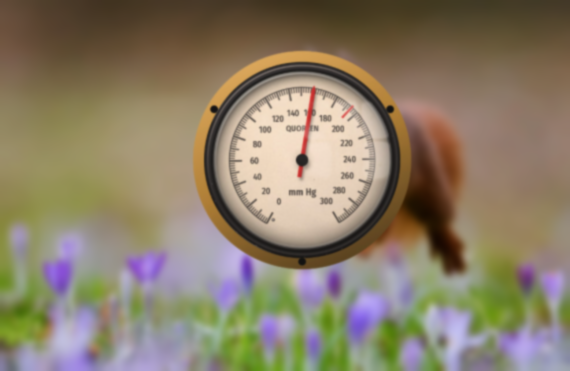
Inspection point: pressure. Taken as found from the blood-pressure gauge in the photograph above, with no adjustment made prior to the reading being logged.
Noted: 160 mmHg
